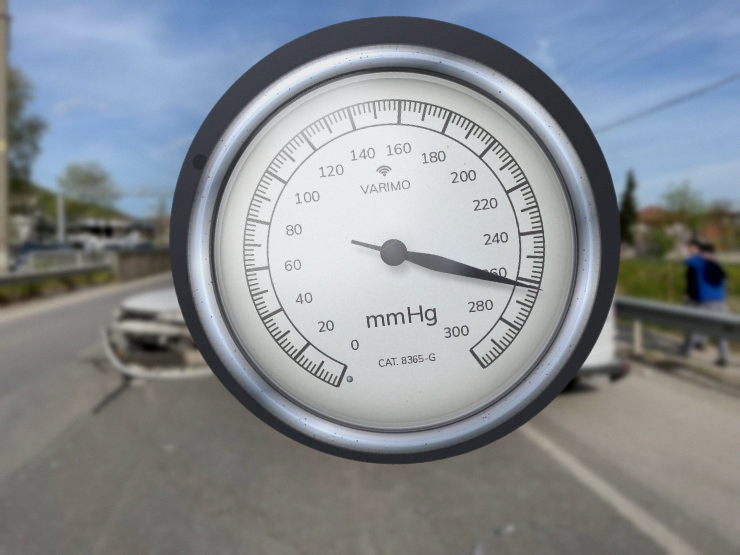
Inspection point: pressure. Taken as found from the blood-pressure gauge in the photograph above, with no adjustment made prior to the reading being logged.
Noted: 262 mmHg
